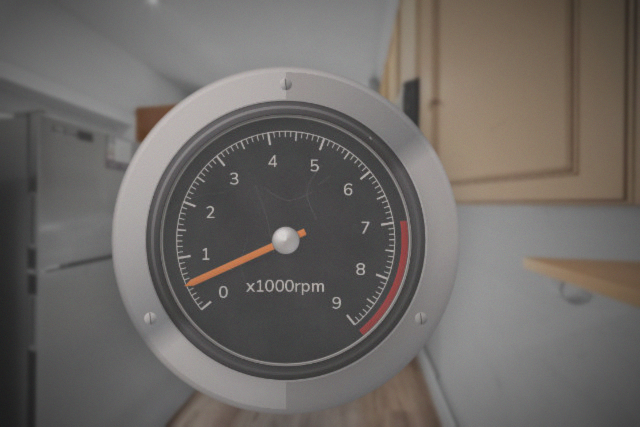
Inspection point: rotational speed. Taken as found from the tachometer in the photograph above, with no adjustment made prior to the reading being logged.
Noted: 500 rpm
